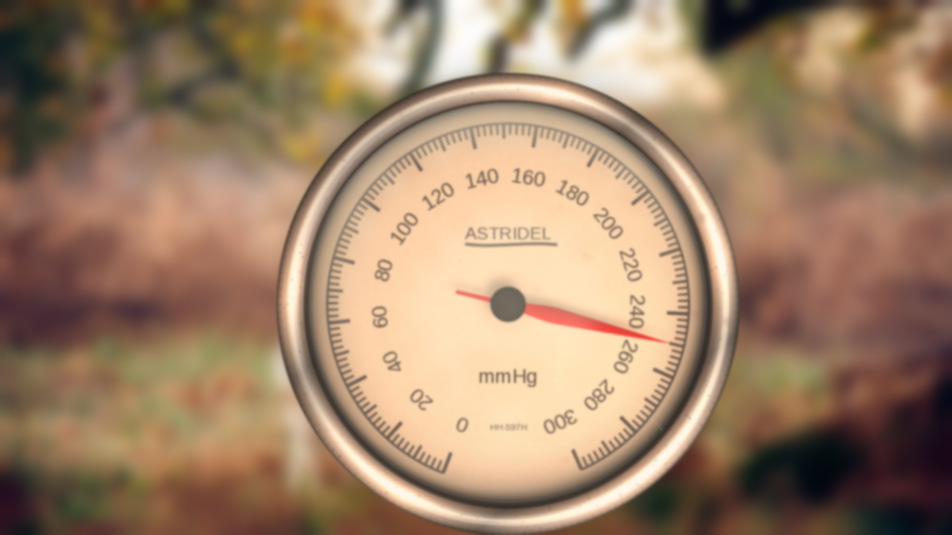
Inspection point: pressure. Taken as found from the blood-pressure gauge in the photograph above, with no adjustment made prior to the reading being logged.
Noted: 250 mmHg
